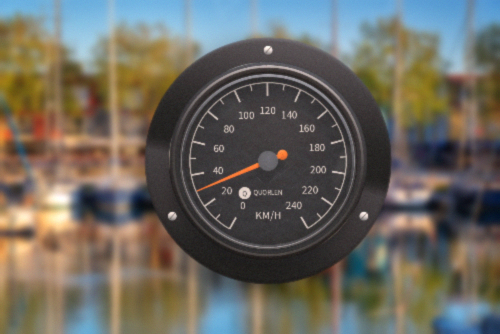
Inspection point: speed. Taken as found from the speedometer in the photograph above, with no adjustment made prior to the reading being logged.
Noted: 30 km/h
